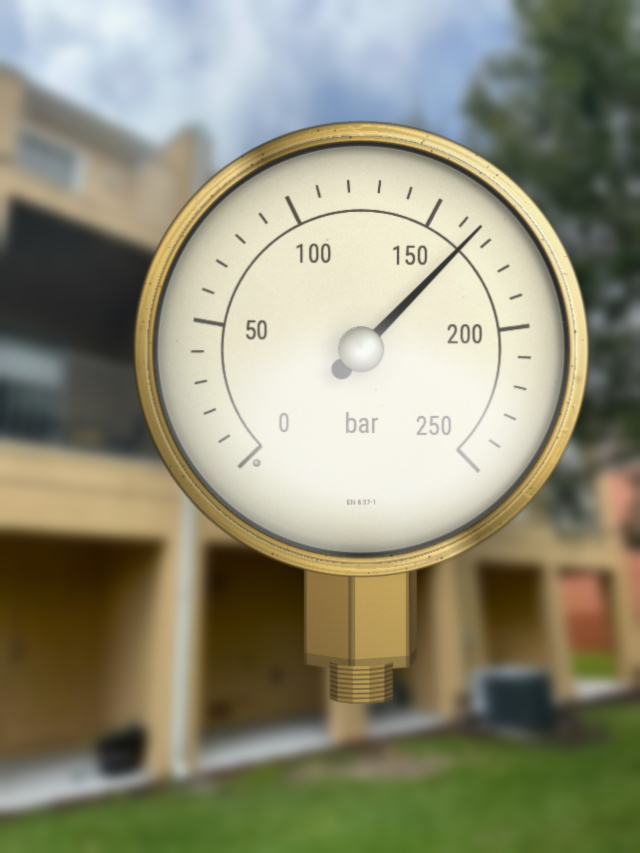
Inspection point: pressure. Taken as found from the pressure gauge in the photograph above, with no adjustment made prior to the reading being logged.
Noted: 165 bar
